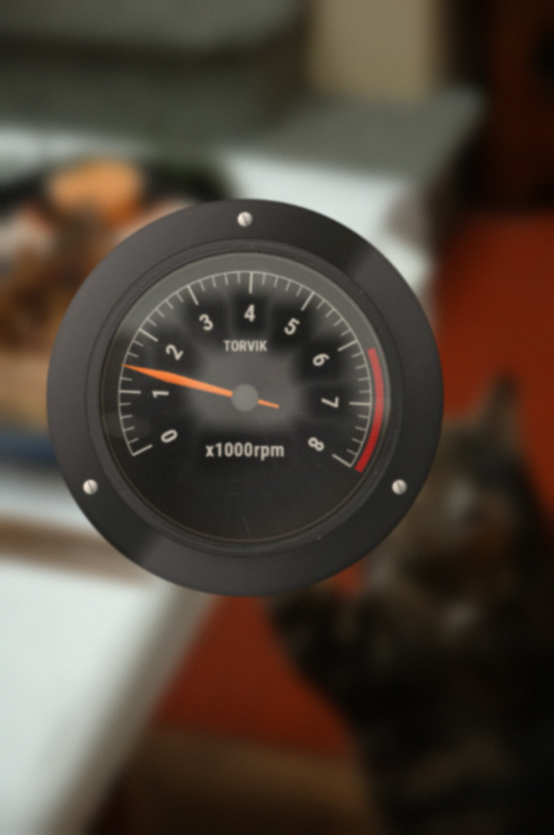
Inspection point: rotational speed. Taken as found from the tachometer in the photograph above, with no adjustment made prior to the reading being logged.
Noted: 1400 rpm
